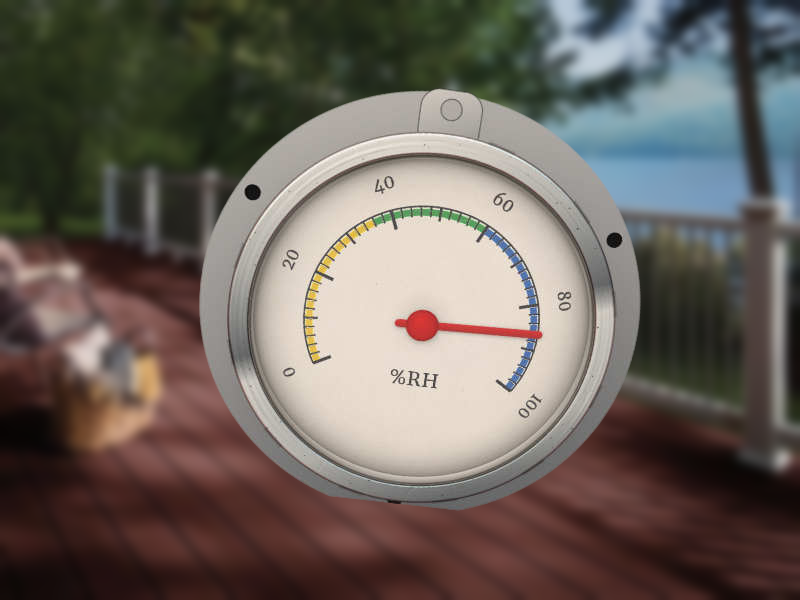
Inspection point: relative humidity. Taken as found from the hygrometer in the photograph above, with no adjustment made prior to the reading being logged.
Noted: 86 %
